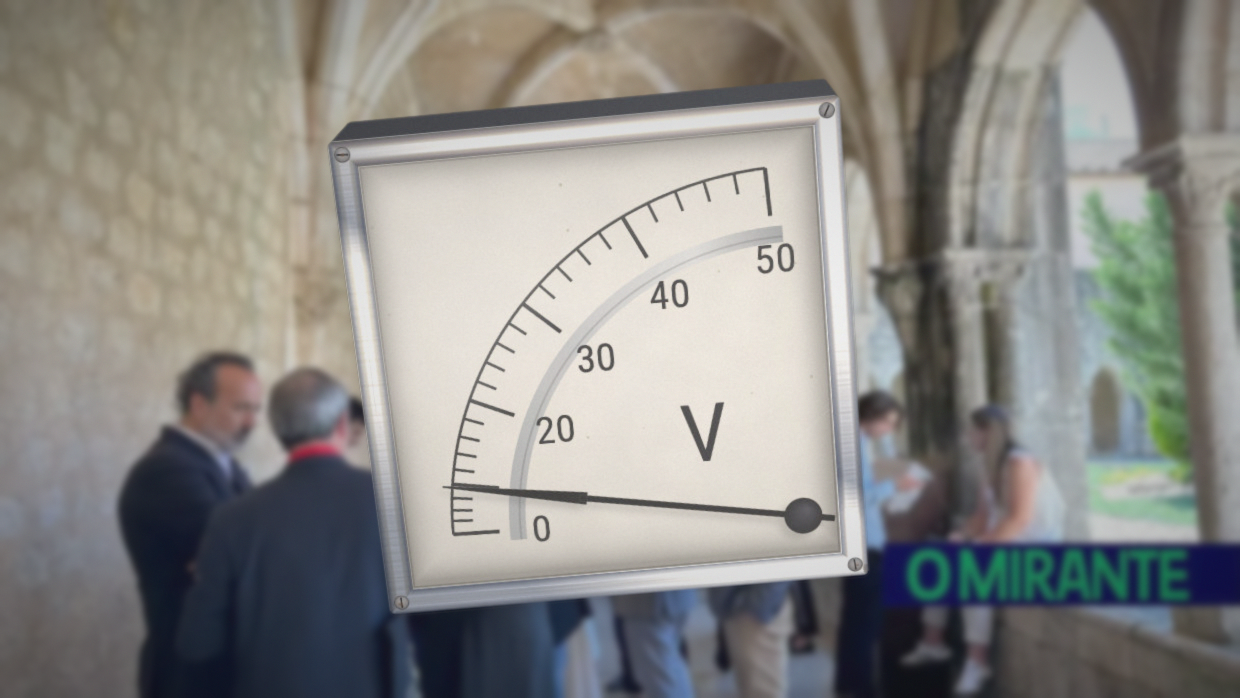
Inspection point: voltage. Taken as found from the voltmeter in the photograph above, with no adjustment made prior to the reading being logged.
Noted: 10 V
